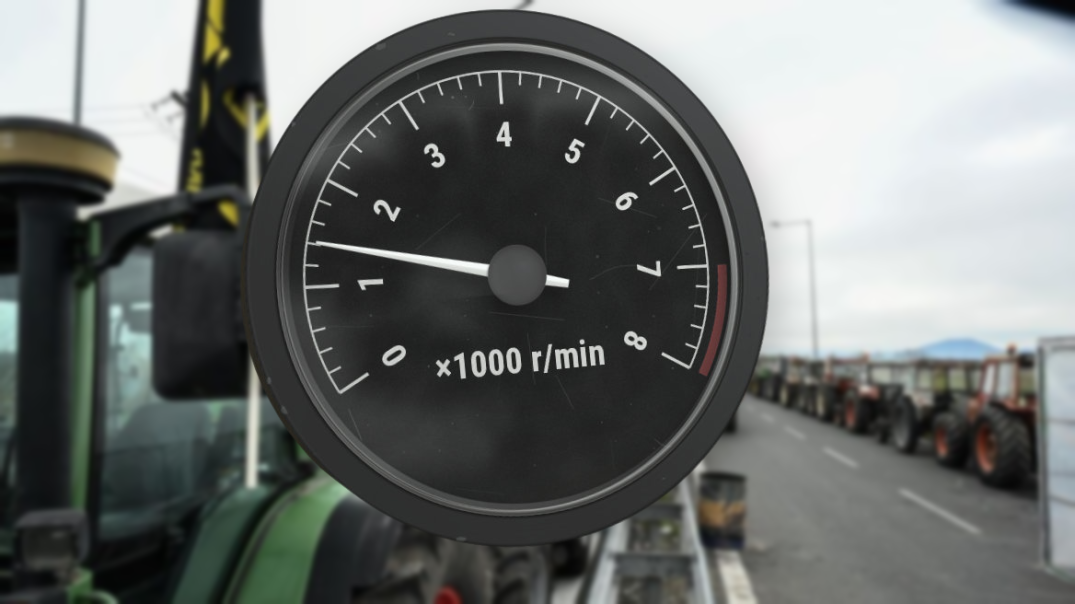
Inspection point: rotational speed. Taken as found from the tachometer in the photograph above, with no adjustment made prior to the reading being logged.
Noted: 1400 rpm
